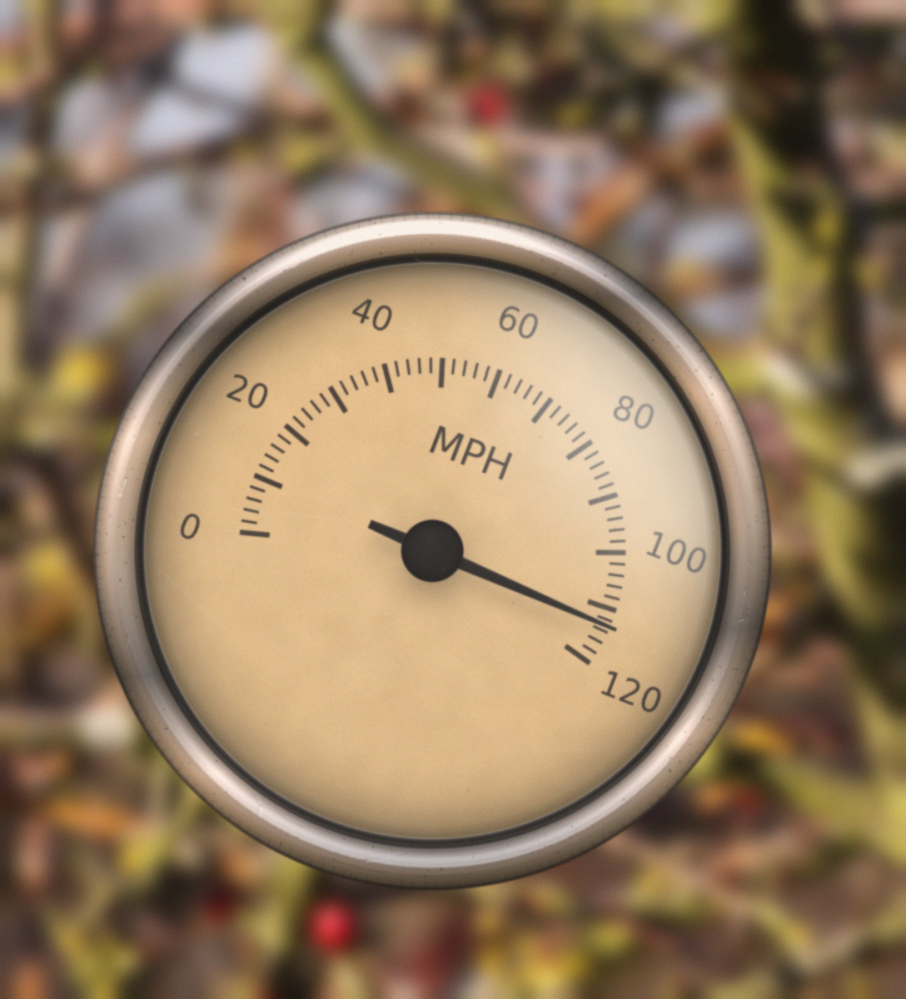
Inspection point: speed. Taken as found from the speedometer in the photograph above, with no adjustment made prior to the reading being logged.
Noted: 113 mph
